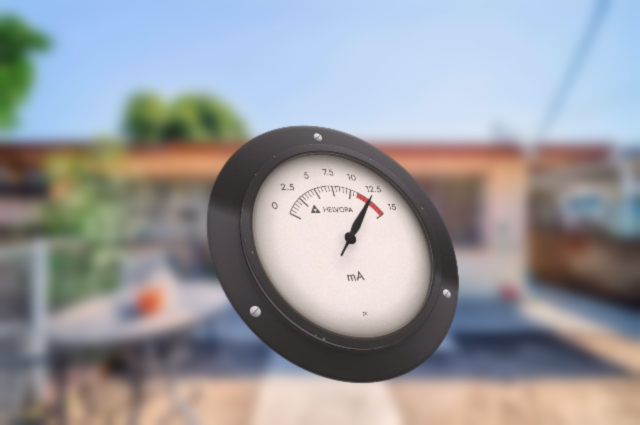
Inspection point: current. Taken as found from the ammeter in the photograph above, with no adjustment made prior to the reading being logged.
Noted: 12.5 mA
